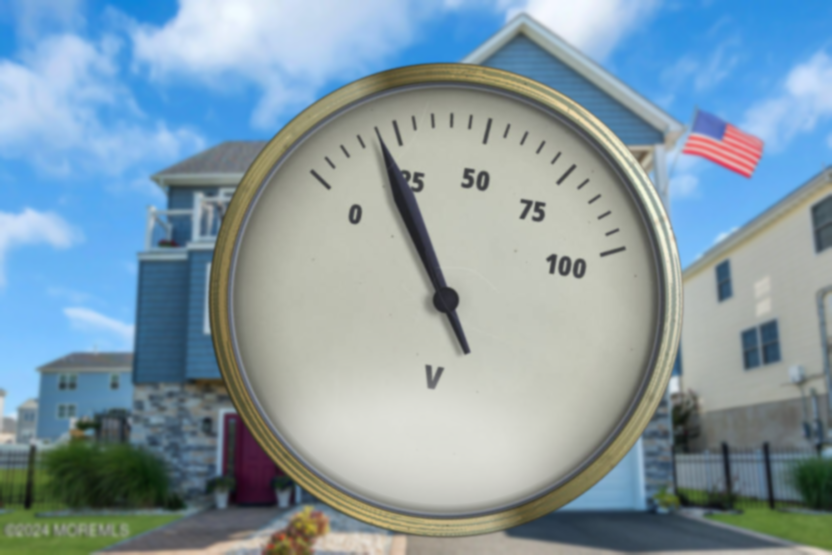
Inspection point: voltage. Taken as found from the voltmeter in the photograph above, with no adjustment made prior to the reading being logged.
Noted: 20 V
